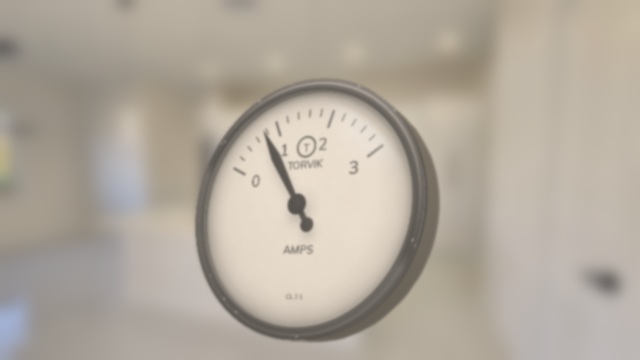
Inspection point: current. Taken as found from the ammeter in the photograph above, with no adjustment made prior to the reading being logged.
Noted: 0.8 A
